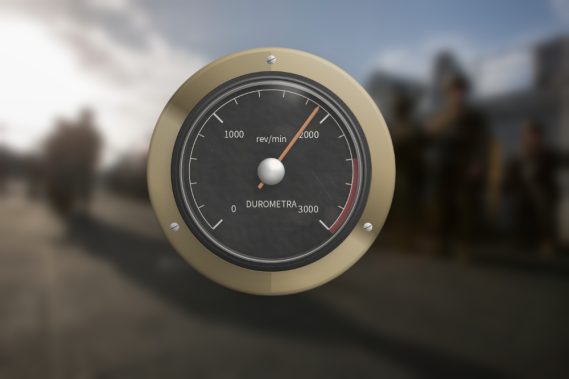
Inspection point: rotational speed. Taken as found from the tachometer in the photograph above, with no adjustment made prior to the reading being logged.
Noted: 1900 rpm
